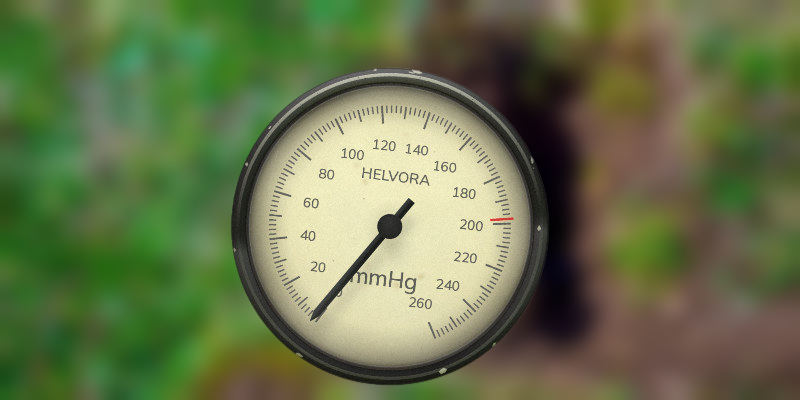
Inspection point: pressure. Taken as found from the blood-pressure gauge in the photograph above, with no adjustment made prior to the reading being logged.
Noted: 2 mmHg
